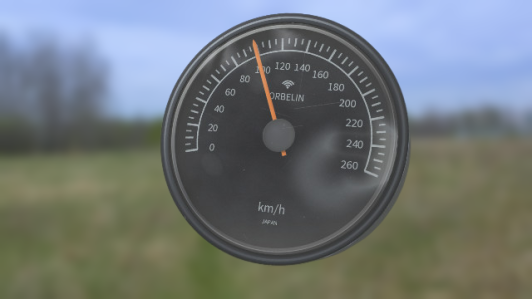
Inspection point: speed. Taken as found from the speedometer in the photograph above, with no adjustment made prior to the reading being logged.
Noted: 100 km/h
